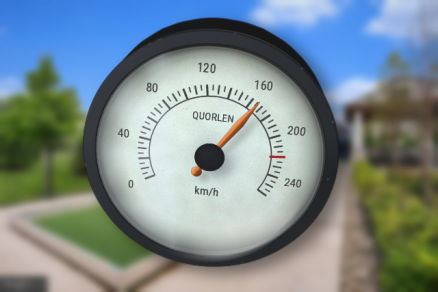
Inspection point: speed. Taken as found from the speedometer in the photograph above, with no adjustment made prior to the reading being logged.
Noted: 165 km/h
